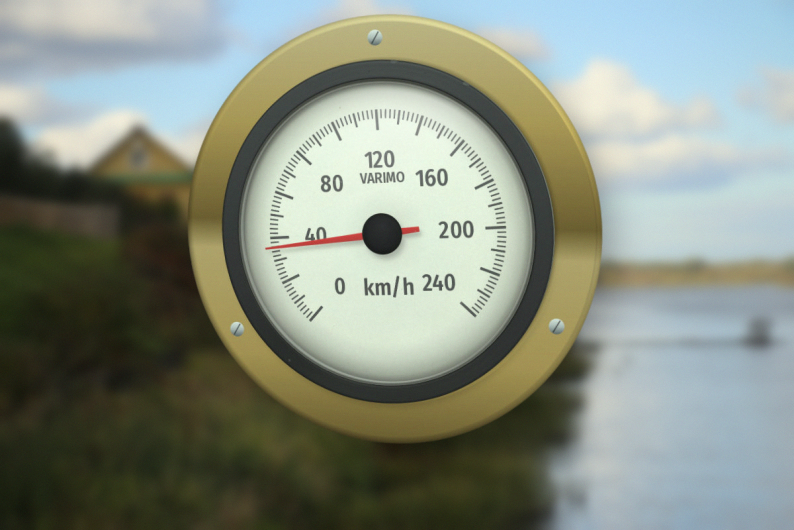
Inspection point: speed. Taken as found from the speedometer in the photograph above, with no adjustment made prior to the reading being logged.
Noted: 36 km/h
